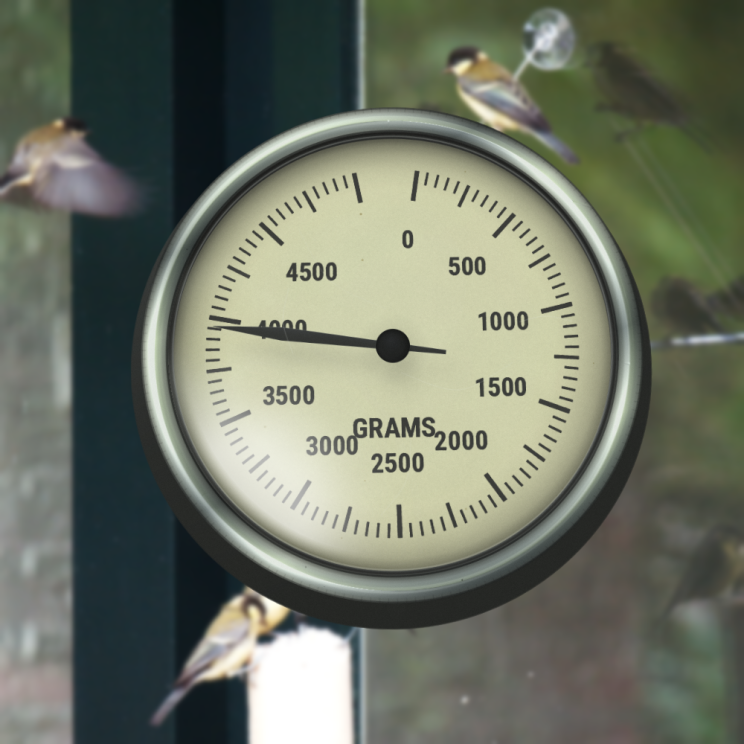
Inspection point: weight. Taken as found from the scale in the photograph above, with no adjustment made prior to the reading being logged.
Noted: 3950 g
